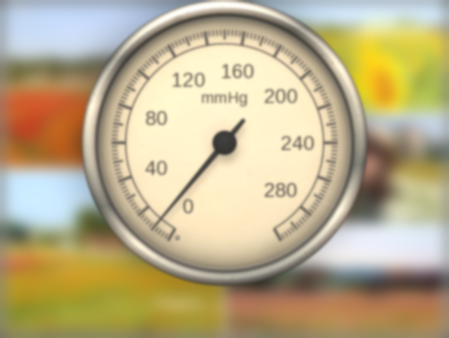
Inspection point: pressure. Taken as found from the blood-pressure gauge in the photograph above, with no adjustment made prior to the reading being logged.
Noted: 10 mmHg
